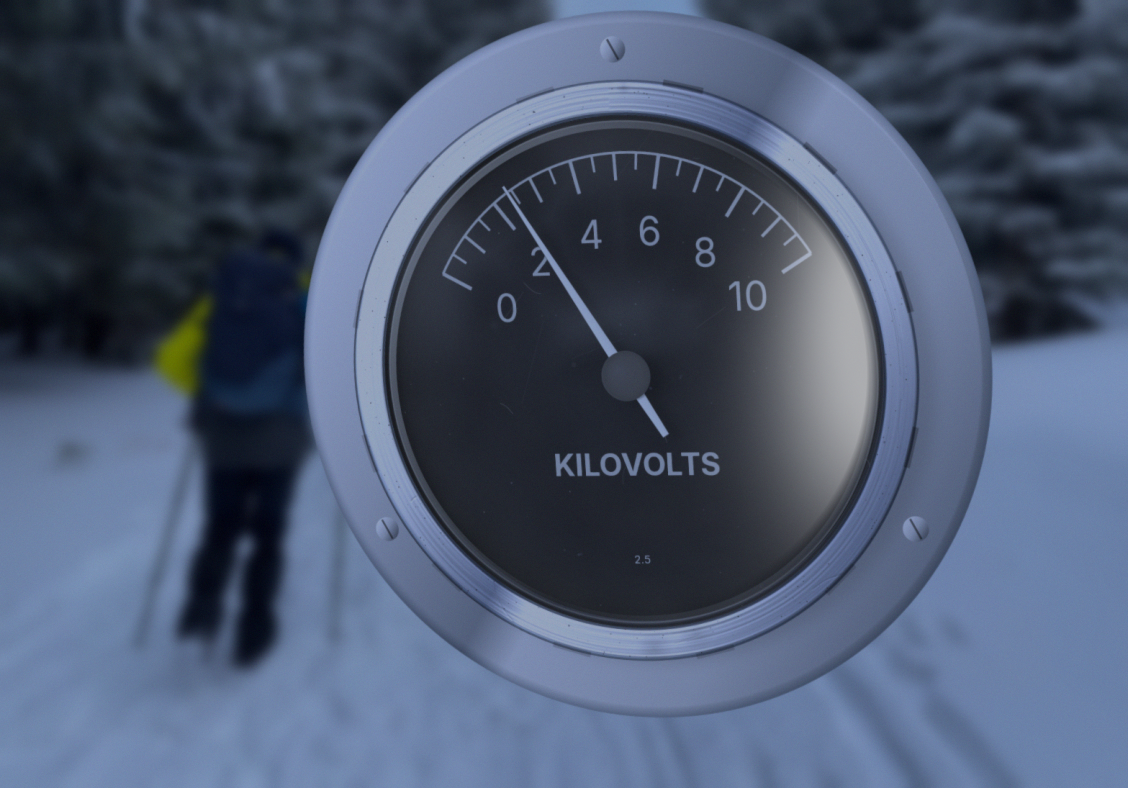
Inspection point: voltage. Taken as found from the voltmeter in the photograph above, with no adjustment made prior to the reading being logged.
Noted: 2.5 kV
